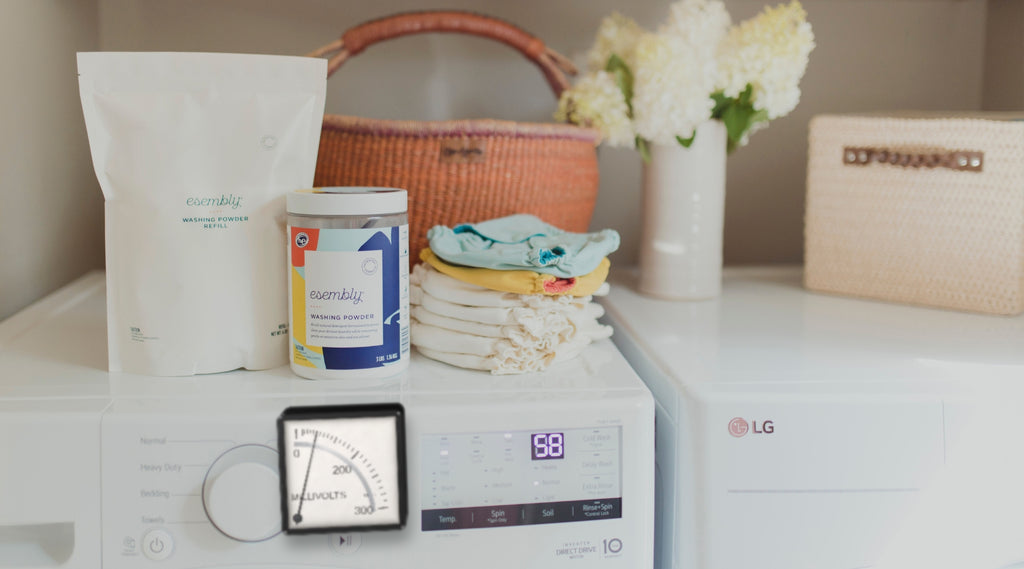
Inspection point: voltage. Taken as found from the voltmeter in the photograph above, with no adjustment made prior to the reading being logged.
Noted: 100 mV
